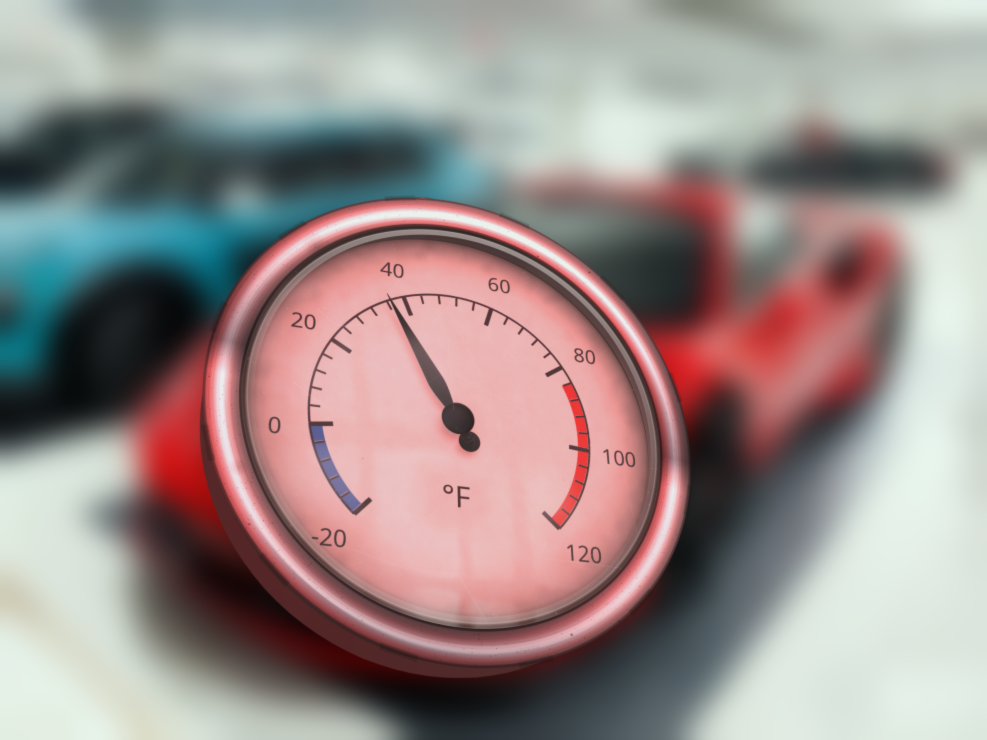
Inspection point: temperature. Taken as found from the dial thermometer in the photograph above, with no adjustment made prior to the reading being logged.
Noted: 36 °F
